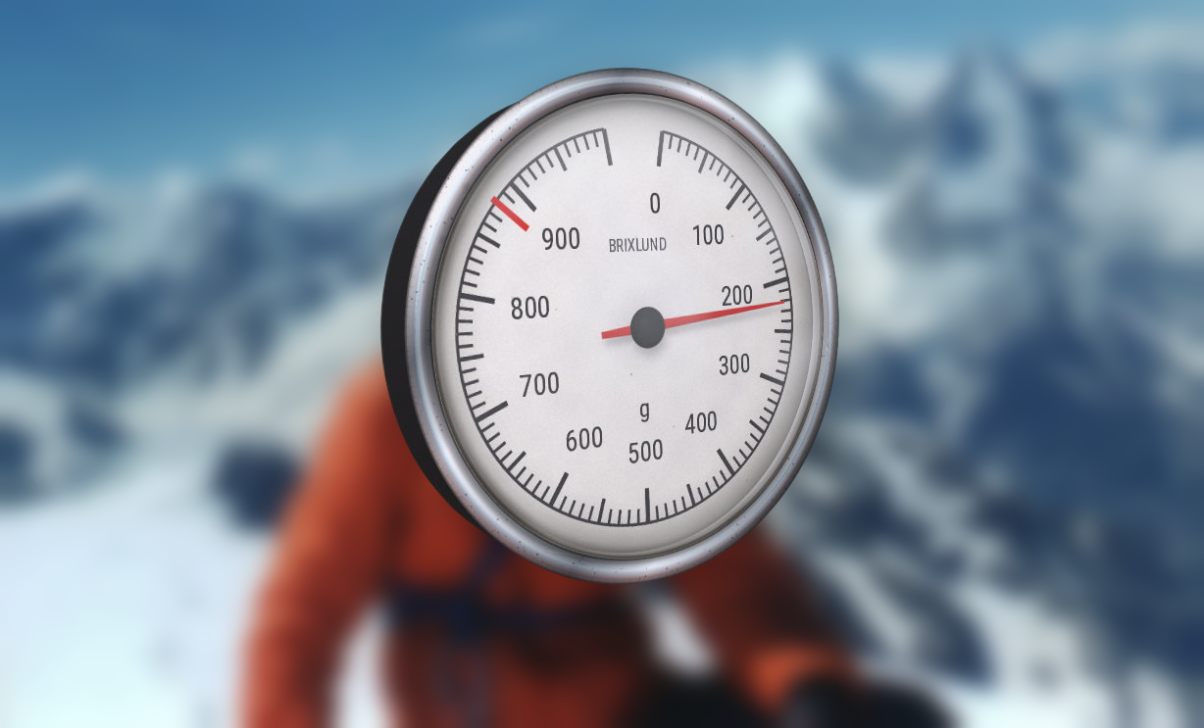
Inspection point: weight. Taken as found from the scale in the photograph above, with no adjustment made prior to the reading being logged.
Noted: 220 g
